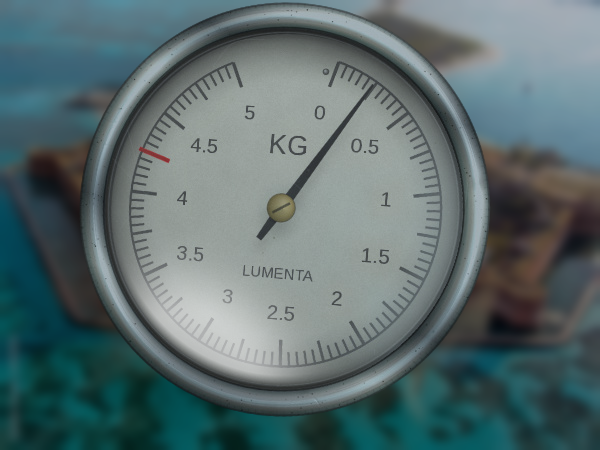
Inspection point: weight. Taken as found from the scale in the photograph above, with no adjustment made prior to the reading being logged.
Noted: 0.25 kg
